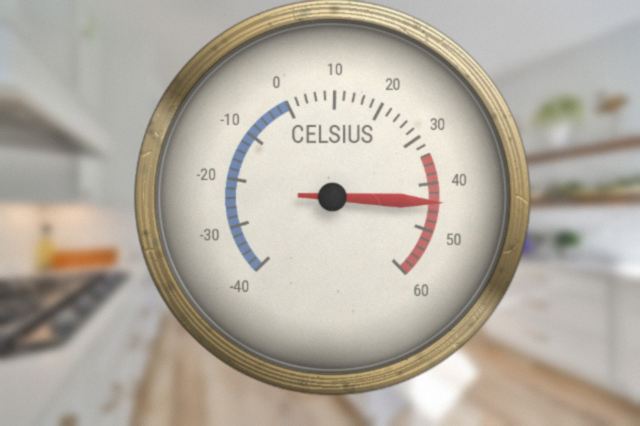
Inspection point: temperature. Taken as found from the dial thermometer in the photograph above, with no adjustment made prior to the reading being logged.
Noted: 44 °C
